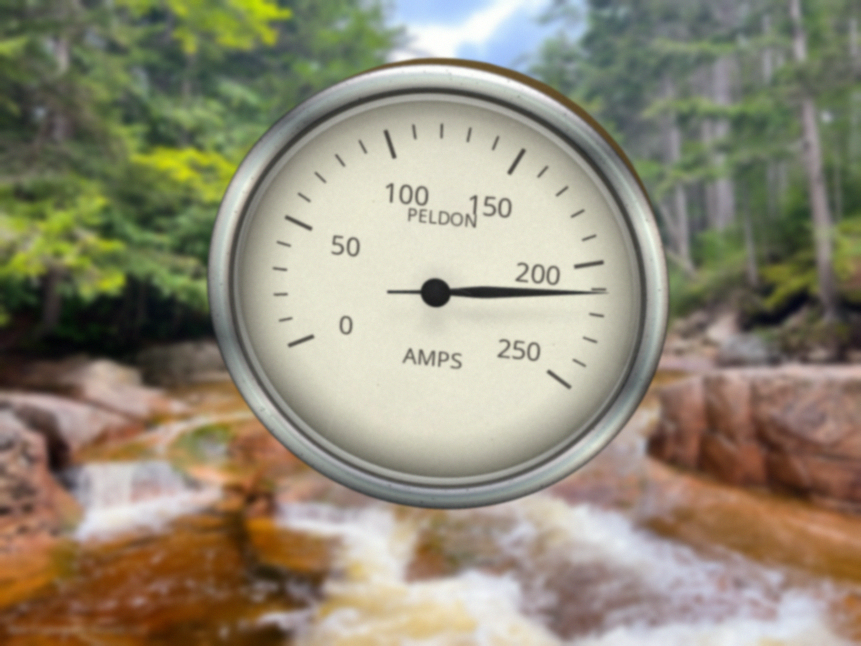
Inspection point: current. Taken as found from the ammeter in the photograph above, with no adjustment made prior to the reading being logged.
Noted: 210 A
